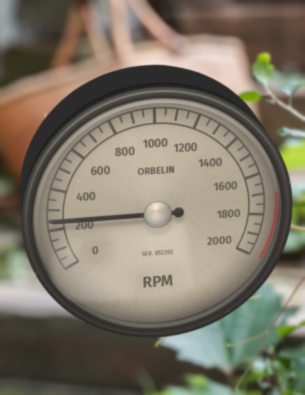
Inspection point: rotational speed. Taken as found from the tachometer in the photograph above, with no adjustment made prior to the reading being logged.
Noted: 250 rpm
